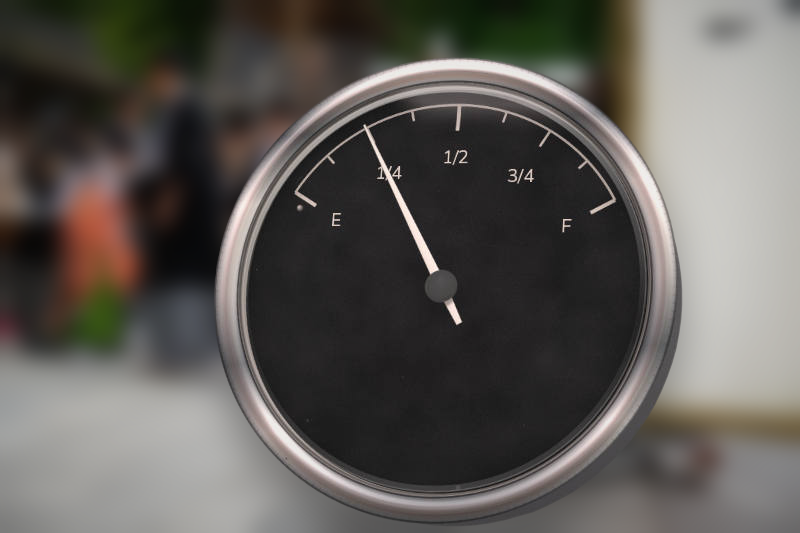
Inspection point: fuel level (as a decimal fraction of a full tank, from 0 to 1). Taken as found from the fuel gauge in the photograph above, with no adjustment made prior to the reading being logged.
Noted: 0.25
